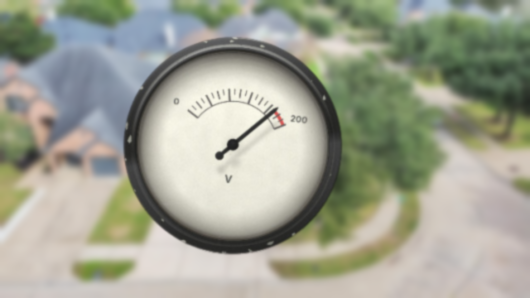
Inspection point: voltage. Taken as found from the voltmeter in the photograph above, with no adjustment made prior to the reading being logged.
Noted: 170 V
